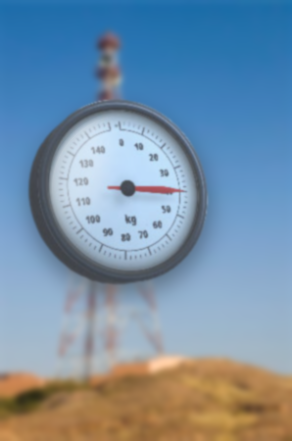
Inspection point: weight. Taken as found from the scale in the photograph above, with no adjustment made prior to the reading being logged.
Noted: 40 kg
